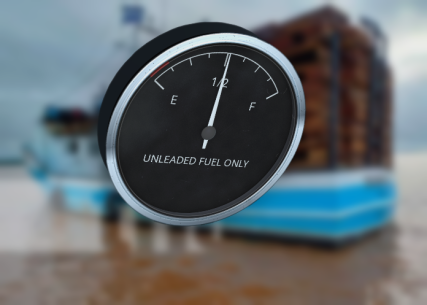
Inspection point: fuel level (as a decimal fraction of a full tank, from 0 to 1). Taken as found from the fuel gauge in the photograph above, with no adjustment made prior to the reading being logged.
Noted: 0.5
